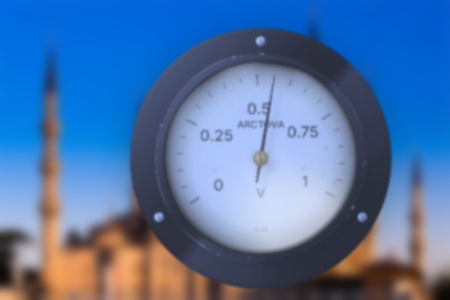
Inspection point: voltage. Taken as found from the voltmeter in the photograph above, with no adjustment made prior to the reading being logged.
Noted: 0.55 V
